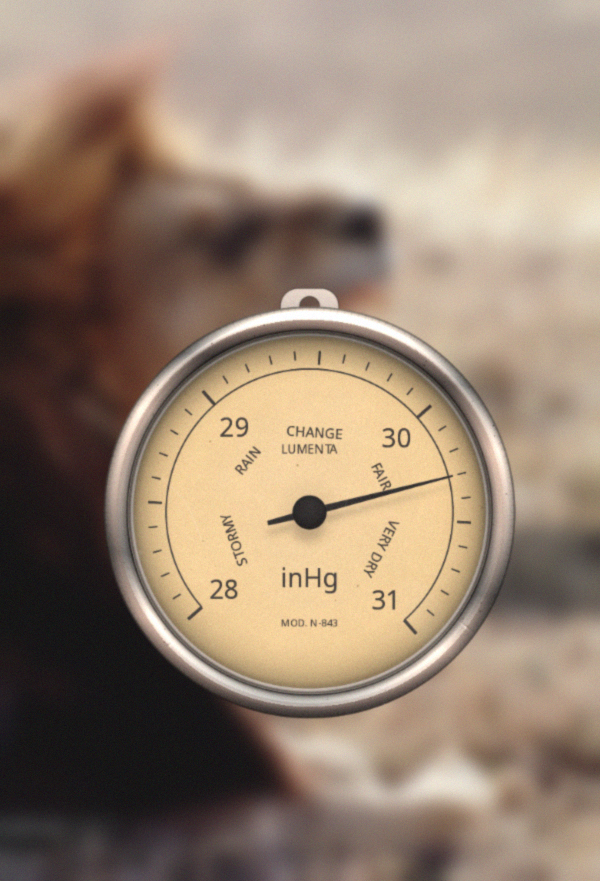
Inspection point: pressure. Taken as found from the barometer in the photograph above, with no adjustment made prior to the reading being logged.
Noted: 30.3 inHg
